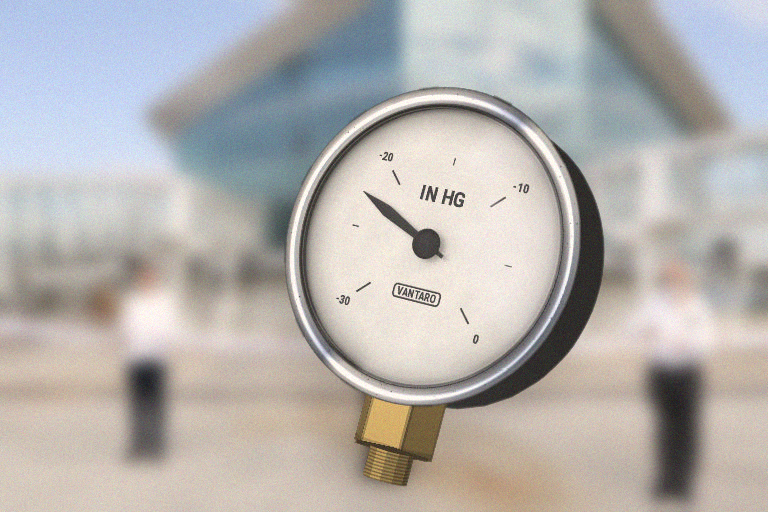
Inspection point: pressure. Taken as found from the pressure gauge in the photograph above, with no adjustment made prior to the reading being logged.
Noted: -22.5 inHg
